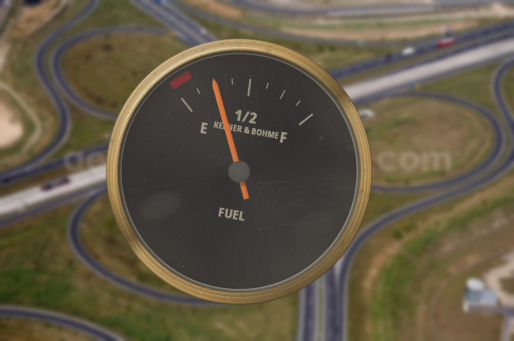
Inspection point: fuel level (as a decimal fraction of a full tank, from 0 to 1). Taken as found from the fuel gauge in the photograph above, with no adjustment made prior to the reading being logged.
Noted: 0.25
